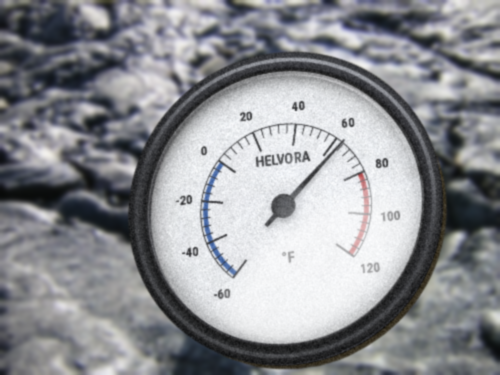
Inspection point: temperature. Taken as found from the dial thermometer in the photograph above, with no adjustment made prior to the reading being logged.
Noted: 64 °F
